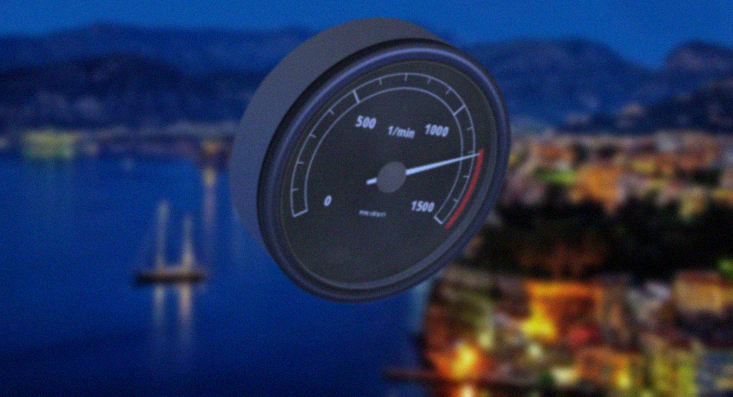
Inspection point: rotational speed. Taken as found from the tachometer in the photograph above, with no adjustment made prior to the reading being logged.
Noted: 1200 rpm
